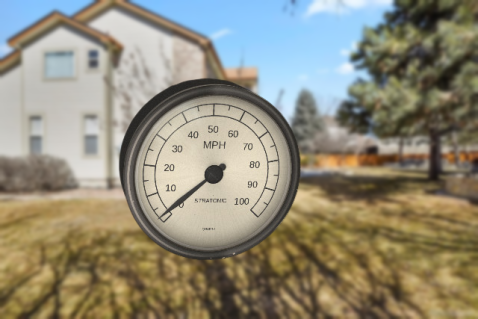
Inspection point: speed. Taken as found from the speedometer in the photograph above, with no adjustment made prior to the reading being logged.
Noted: 2.5 mph
